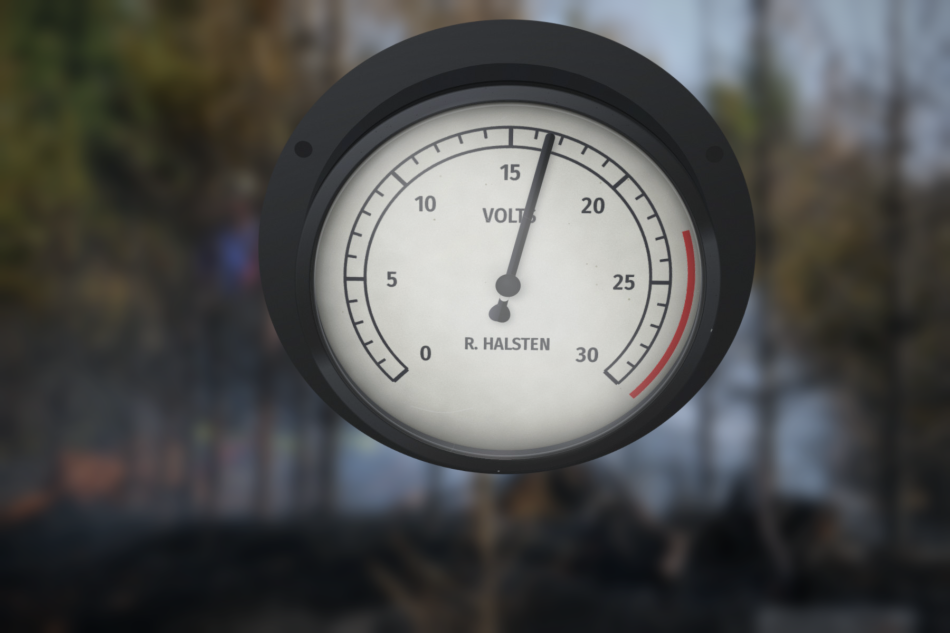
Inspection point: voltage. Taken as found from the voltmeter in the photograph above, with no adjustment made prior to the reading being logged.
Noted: 16.5 V
